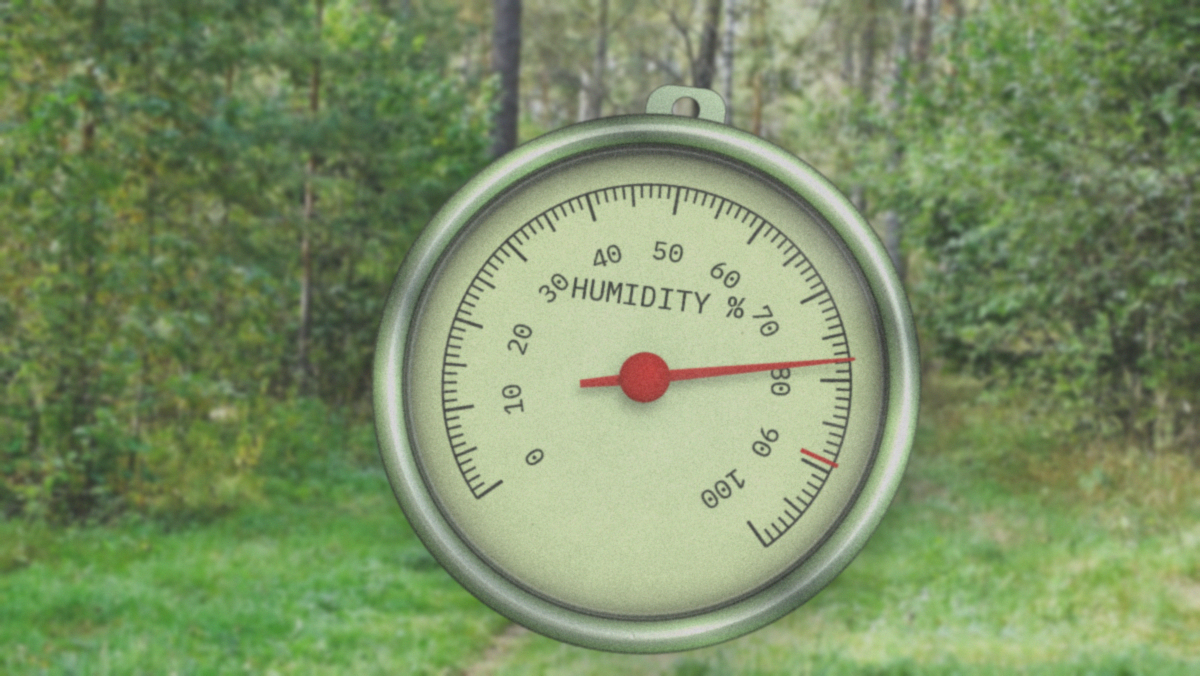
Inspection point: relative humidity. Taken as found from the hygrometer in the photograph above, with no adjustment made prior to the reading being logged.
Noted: 78 %
